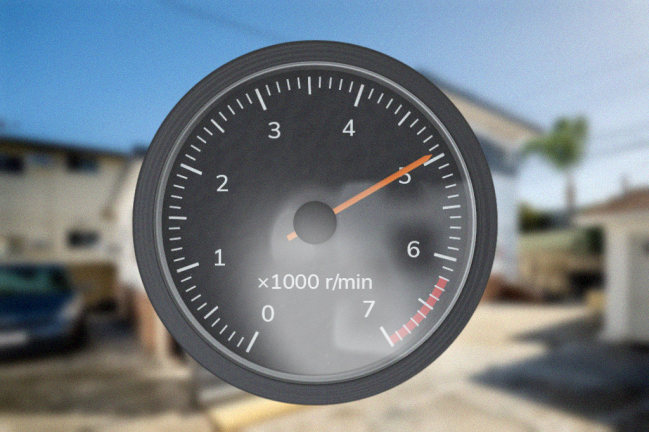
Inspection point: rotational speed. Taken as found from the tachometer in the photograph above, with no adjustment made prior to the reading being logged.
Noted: 4950 rpm
